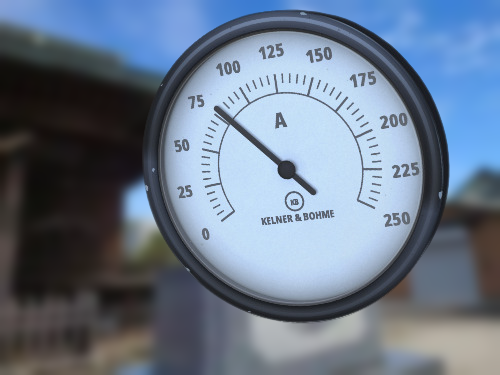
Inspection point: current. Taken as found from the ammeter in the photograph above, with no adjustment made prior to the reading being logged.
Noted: 80 A
